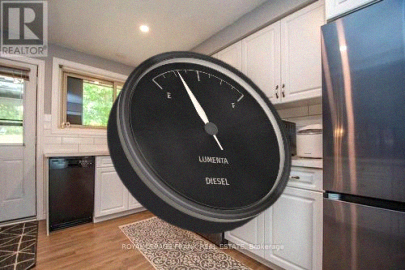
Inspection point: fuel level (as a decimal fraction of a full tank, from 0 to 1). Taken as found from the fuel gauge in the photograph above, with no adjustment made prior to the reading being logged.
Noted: 0.25
